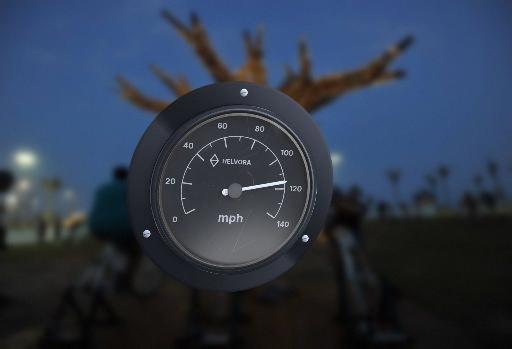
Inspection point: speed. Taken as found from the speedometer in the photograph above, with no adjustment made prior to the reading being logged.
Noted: 115 mph
